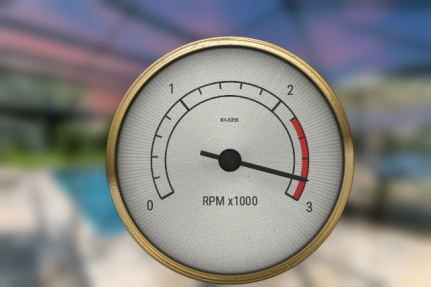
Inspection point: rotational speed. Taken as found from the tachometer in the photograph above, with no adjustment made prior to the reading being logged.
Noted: 2800 rpm
